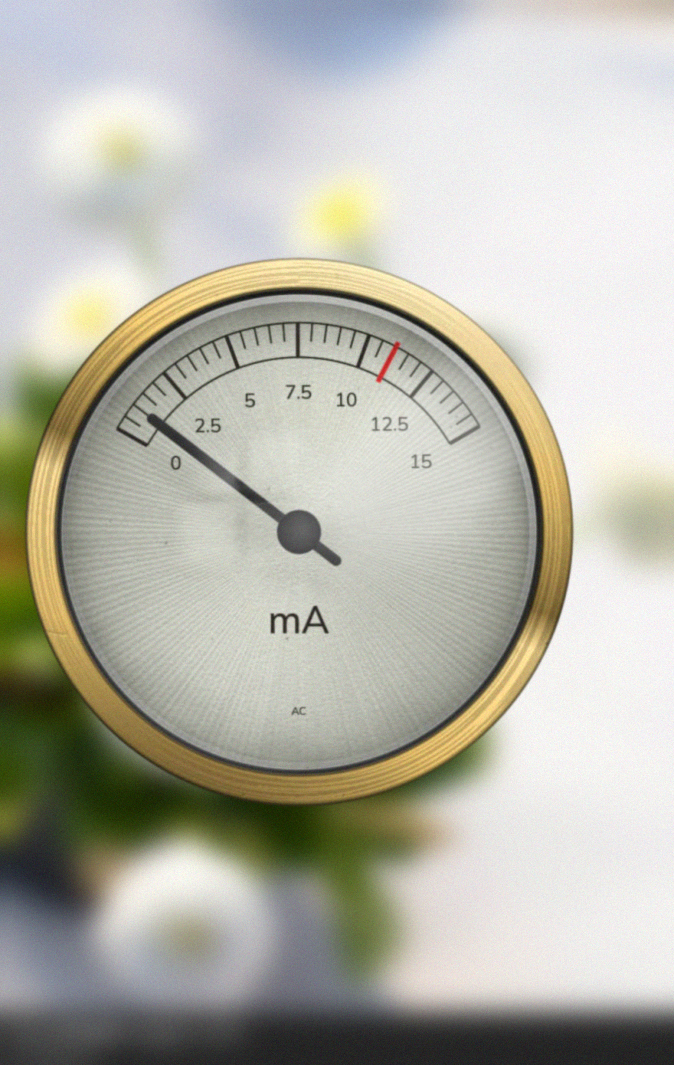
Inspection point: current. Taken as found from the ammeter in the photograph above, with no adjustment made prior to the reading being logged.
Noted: 1 mA
